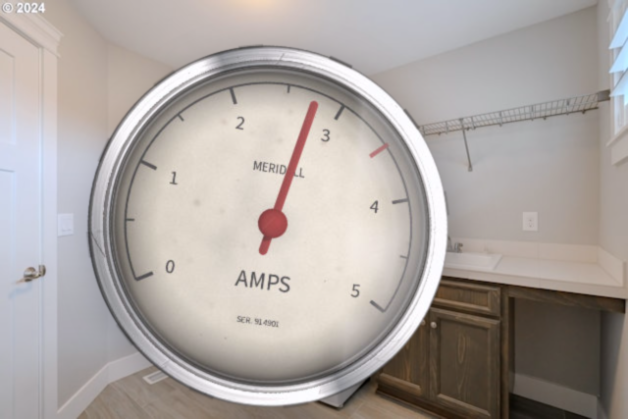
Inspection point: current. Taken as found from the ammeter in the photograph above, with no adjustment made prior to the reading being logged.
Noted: 2.75 A
